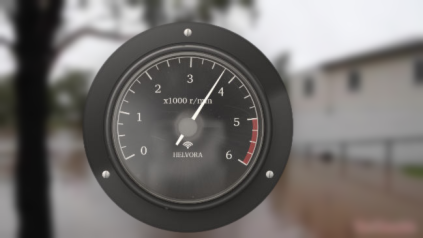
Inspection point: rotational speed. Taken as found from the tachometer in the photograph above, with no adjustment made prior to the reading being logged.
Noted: 3750 rpm
